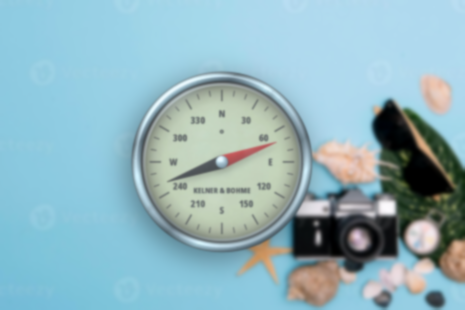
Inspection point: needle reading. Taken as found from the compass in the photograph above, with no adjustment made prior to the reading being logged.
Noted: 70 °
